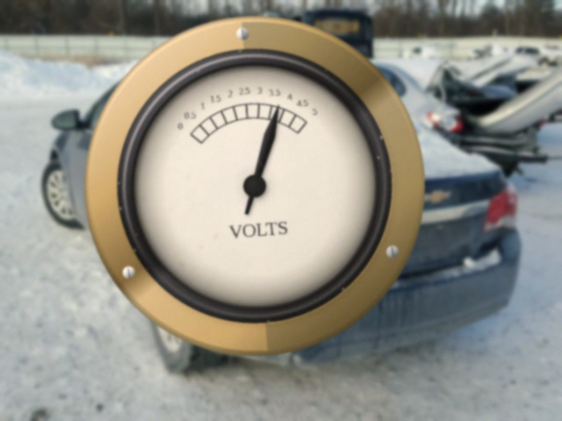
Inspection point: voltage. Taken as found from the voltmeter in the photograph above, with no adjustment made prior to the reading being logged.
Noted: 3.75 V
